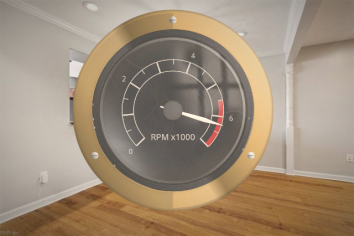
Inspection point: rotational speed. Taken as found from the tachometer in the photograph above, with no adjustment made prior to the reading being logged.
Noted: 6250 rpm
